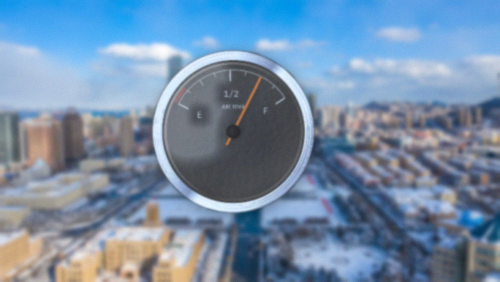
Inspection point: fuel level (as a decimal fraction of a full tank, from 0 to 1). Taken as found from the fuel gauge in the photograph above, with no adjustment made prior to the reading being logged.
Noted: 0.75
